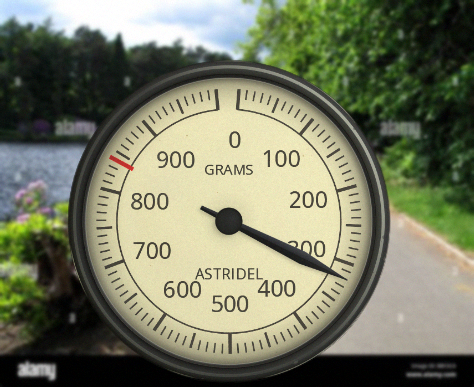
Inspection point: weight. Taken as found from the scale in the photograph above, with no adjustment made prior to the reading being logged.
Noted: 320 g
